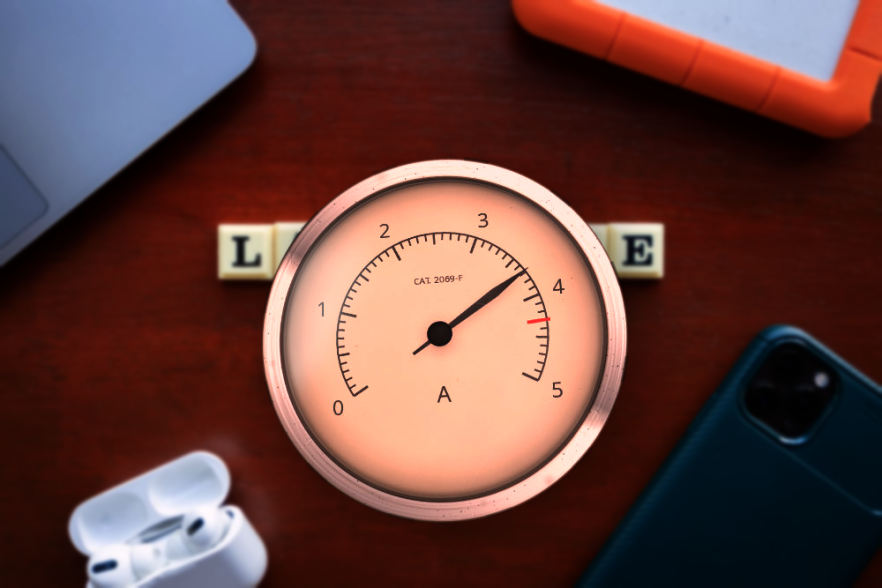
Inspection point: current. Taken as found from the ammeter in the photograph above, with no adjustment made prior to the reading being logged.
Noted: 3.7 A
